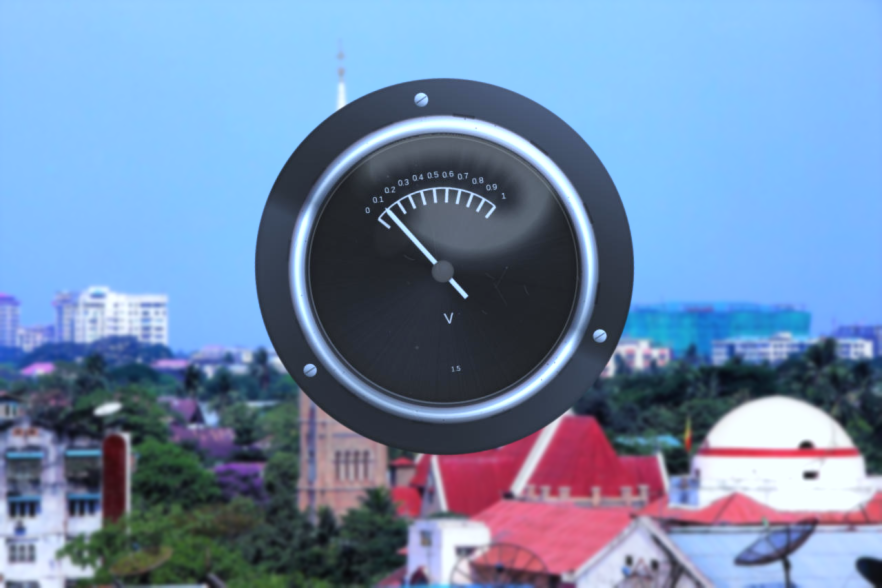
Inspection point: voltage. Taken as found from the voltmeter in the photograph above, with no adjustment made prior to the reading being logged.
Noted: 0.1 V
